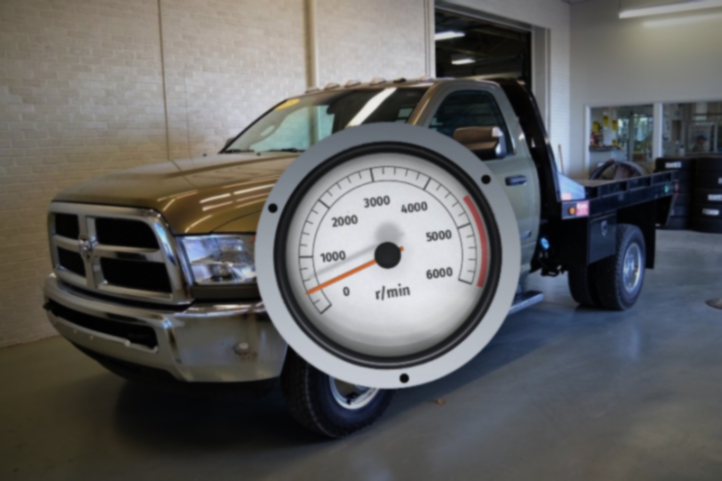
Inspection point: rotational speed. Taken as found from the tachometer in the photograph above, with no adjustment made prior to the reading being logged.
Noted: 400 rpm
